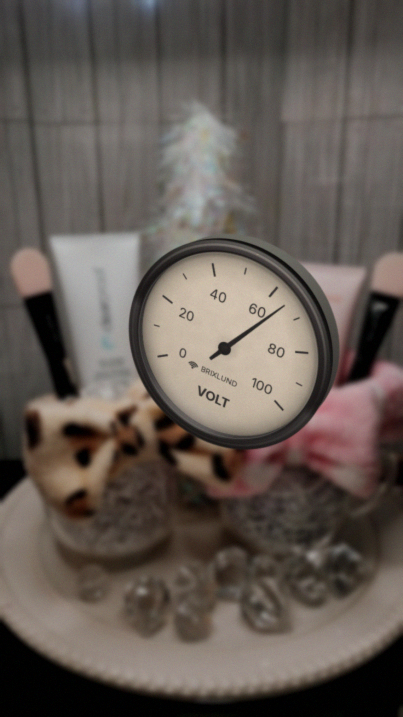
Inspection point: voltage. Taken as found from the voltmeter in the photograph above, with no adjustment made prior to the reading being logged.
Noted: 65 V
